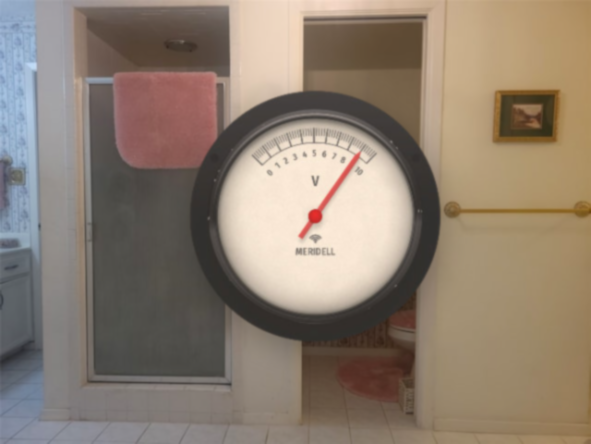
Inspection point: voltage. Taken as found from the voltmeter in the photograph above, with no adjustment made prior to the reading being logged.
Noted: 9 V
